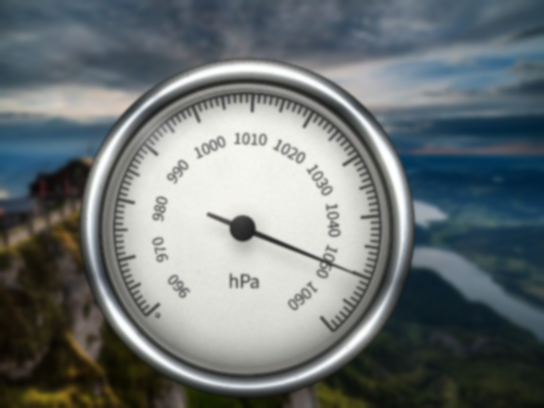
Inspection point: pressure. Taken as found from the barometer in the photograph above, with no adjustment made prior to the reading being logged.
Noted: 1050 hPa
